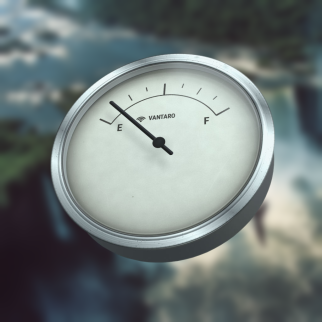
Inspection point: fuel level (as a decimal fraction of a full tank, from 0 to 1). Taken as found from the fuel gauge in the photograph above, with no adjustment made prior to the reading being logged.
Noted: 0.125
